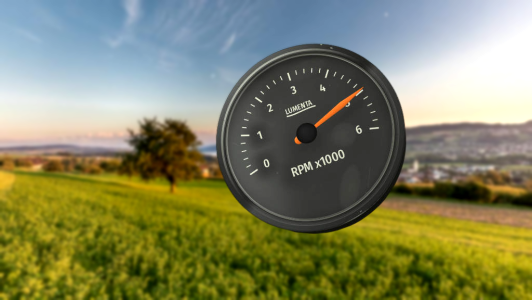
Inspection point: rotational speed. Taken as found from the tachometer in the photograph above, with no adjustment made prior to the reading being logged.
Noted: 5000 rpm
